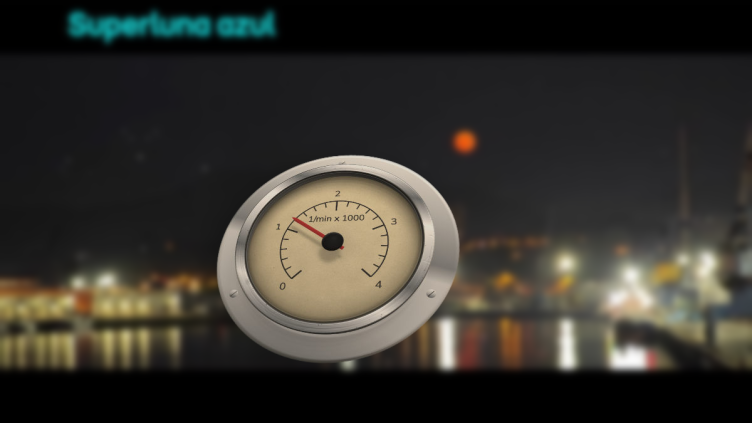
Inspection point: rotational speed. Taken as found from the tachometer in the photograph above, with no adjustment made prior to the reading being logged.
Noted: 1200 rpm
